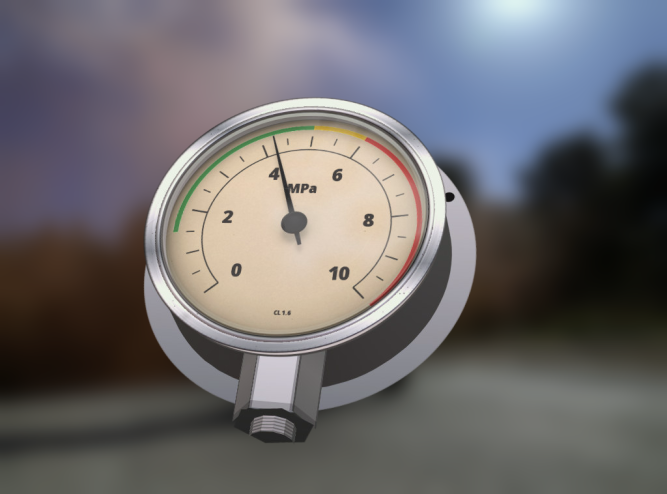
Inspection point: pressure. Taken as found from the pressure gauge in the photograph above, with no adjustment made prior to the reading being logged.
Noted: 4.25 MPa
